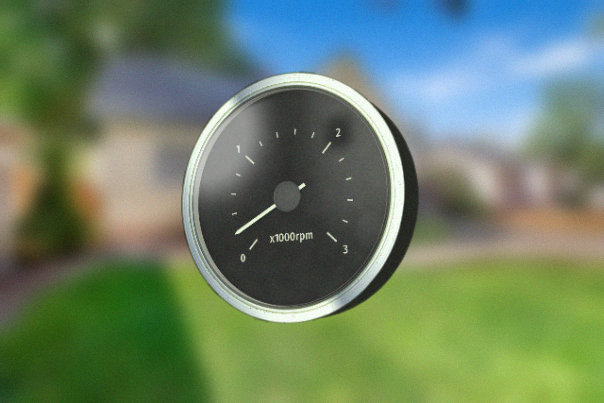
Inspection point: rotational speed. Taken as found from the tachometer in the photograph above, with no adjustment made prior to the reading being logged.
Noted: 200 rpm
